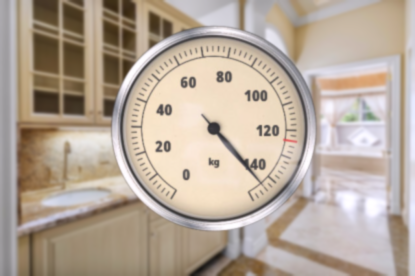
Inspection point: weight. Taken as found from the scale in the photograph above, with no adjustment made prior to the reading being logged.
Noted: 144 kg
